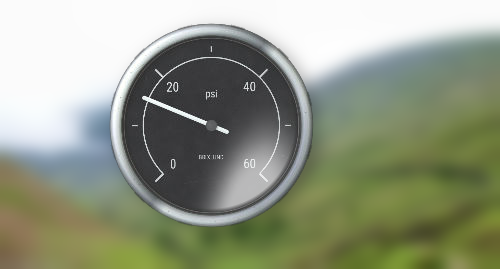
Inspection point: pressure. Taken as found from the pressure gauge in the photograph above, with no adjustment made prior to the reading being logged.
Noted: 15 psi
